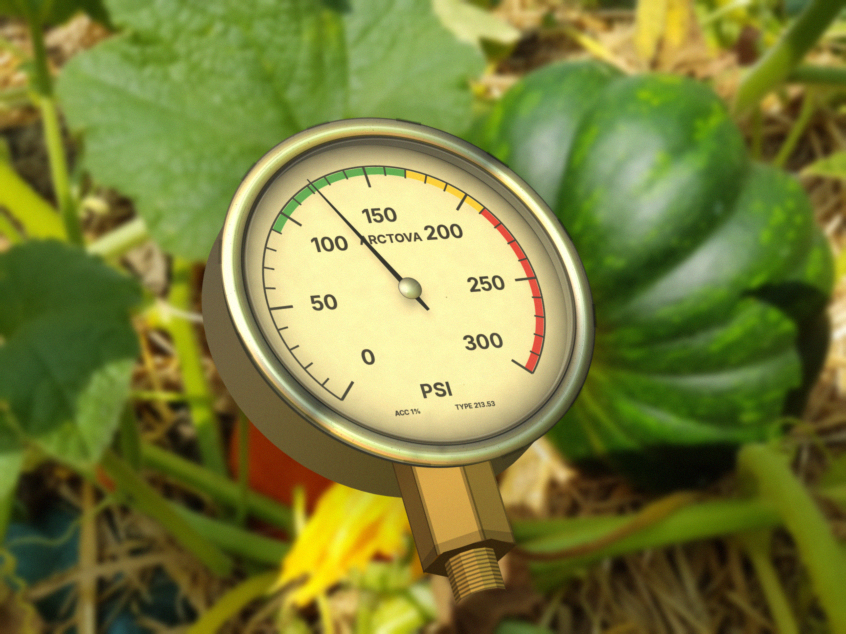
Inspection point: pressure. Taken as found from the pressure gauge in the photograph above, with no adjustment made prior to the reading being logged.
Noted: 120 psi
